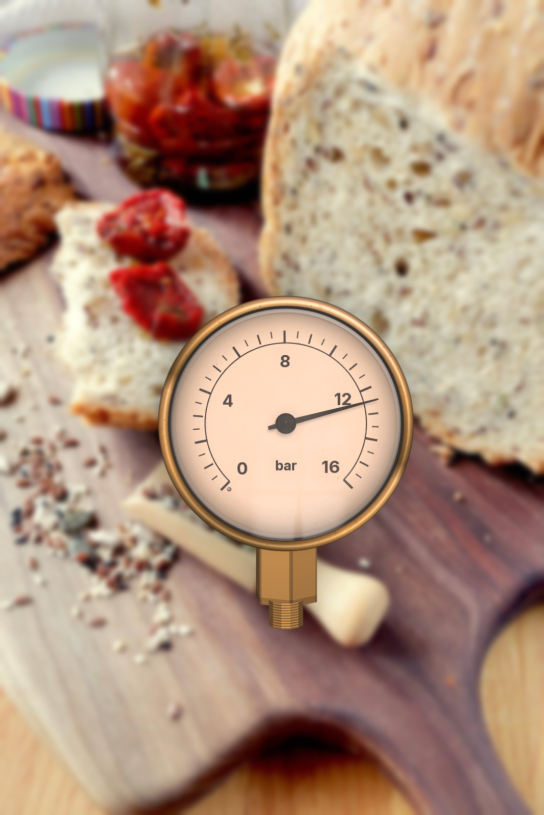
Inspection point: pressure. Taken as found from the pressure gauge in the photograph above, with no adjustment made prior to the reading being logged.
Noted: 12.5 bar
